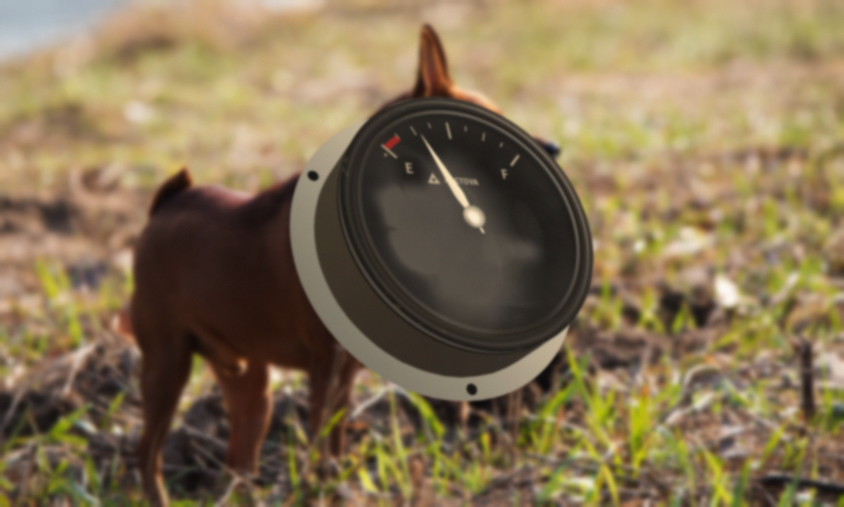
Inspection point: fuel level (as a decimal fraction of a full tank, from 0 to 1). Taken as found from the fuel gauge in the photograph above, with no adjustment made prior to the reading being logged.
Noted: 0.25
